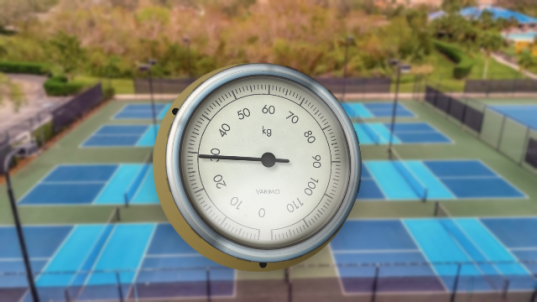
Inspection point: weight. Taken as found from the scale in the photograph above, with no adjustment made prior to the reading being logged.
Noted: 29 kg
